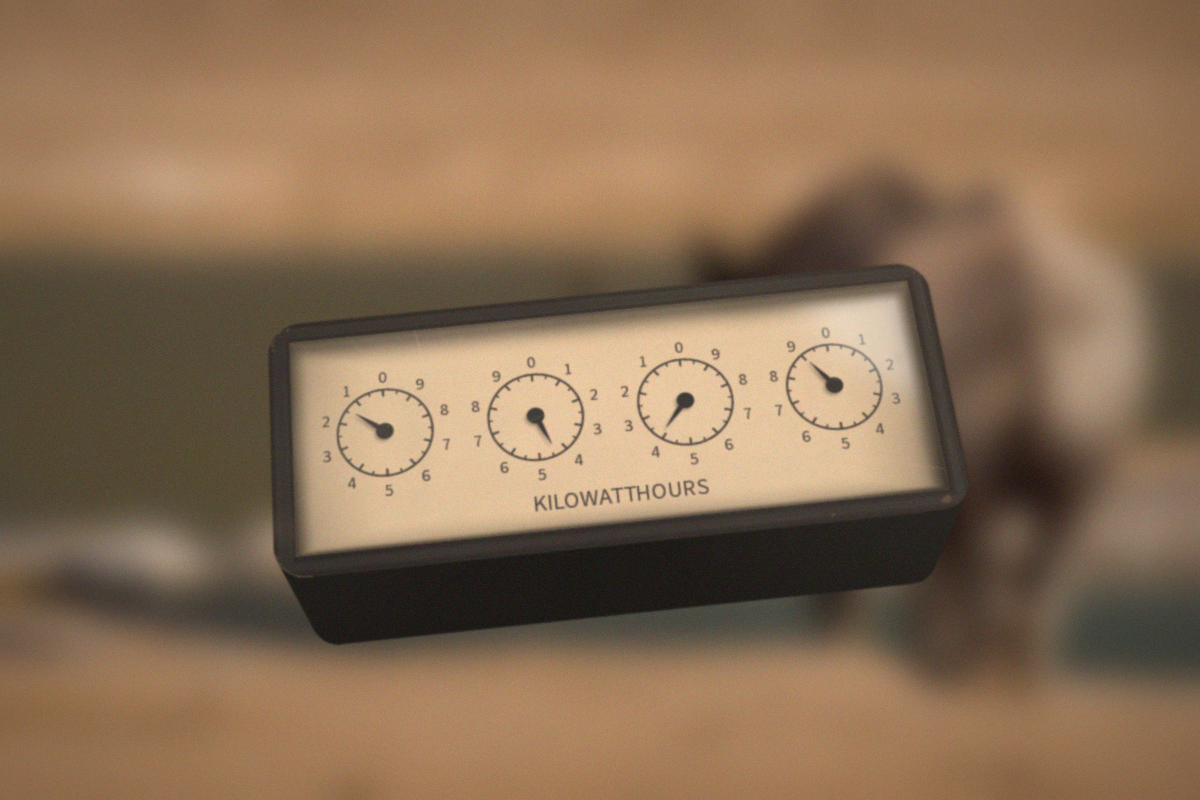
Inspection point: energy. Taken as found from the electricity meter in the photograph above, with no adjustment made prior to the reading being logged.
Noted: 1439 kWh
